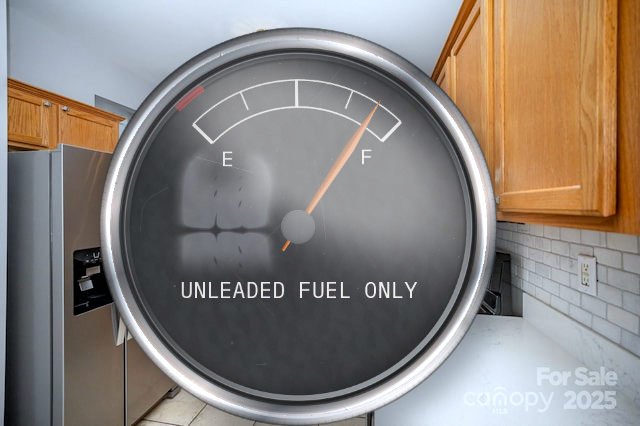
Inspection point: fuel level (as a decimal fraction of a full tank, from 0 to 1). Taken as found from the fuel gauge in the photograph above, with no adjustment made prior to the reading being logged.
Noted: 0.875
